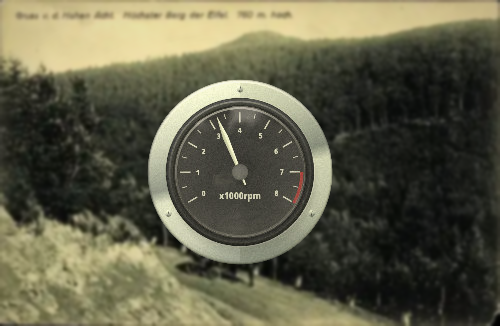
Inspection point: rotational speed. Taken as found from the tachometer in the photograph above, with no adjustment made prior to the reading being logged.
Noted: 3250 rpm
